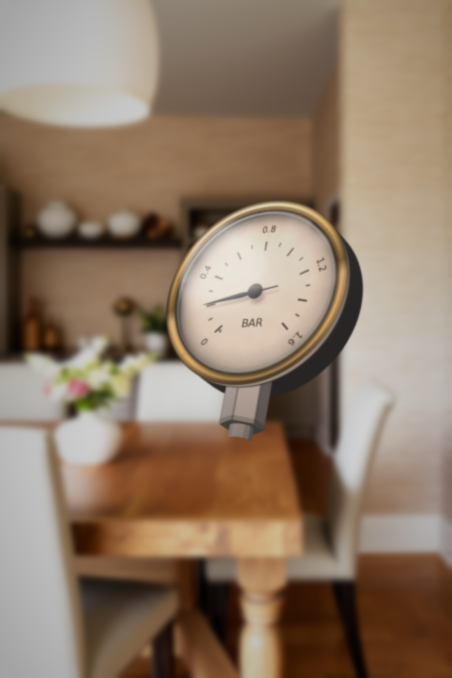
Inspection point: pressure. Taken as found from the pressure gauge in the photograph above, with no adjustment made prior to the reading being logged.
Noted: 0.2 bar
